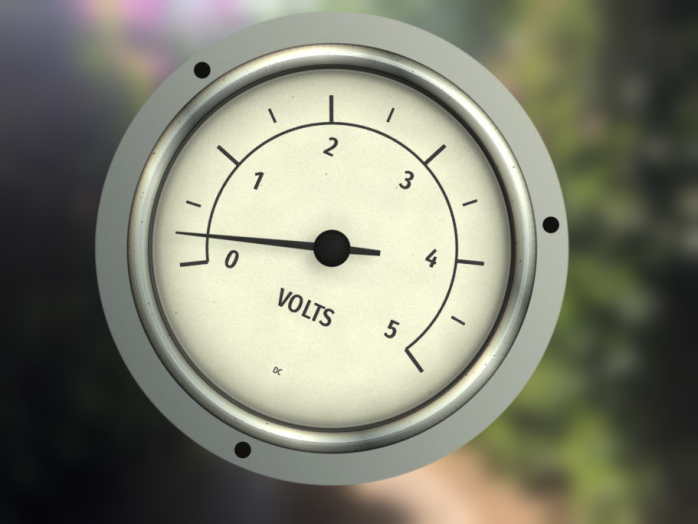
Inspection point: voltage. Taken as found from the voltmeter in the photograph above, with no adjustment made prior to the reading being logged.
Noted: 0.25 V
